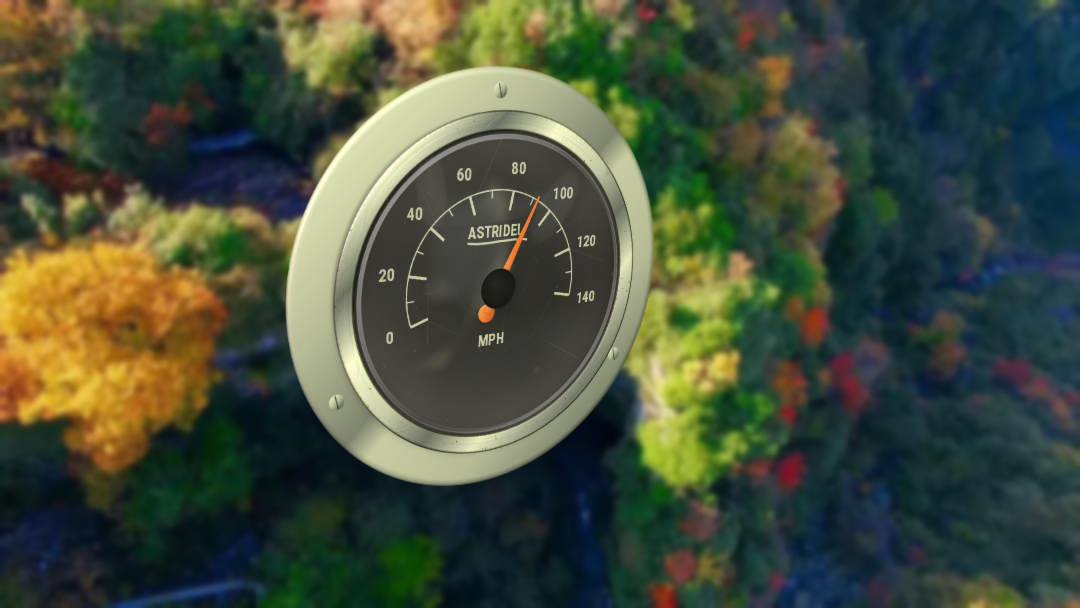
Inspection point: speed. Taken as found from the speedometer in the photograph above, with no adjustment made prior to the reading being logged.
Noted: 90 mph
